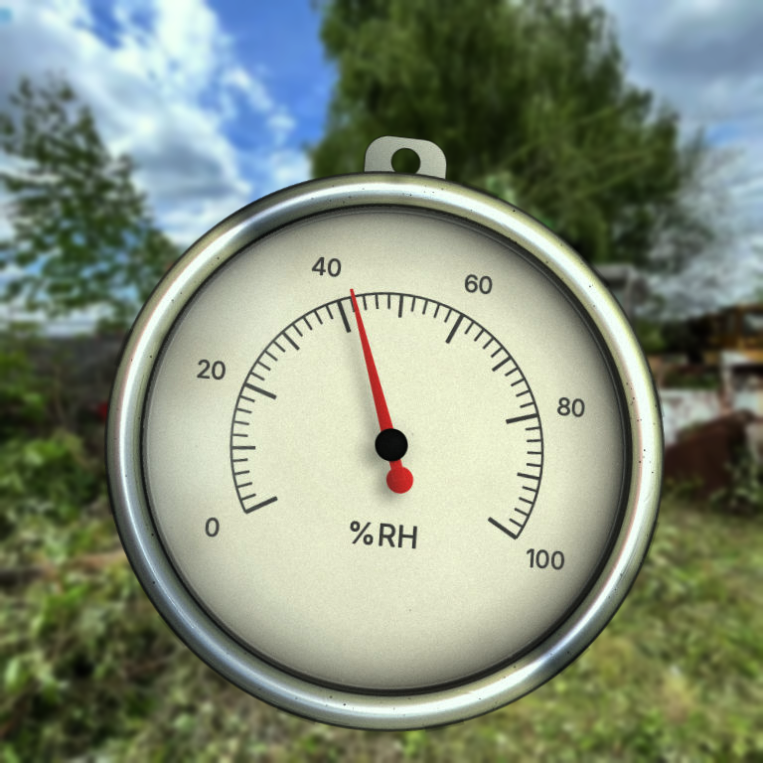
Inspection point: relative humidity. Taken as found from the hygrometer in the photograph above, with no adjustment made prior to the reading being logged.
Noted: 42 %
